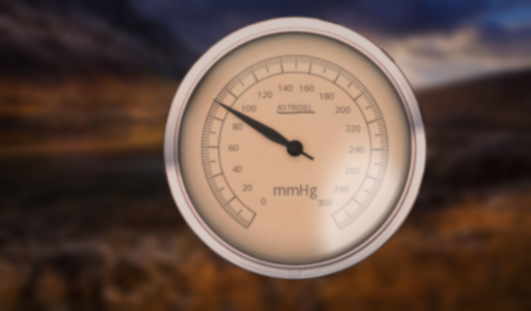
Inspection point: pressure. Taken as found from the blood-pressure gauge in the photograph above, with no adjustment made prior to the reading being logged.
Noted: 90 mmHg
